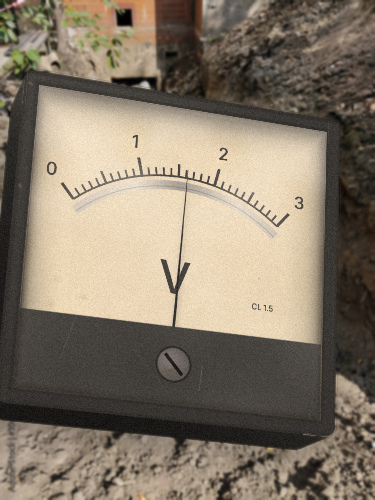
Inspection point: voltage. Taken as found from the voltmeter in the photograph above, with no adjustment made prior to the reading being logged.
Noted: 1.6 V
